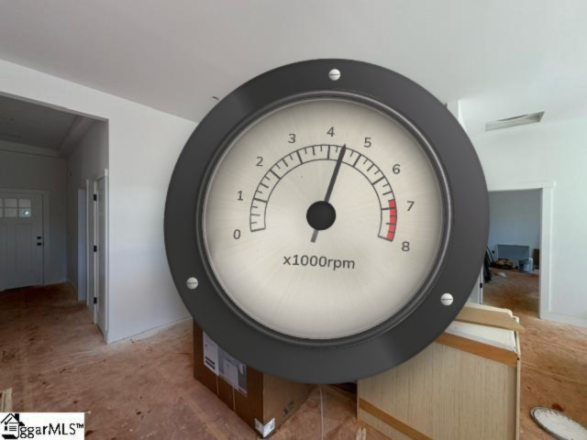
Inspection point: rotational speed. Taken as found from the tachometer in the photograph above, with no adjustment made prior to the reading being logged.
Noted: 4500 rpm
